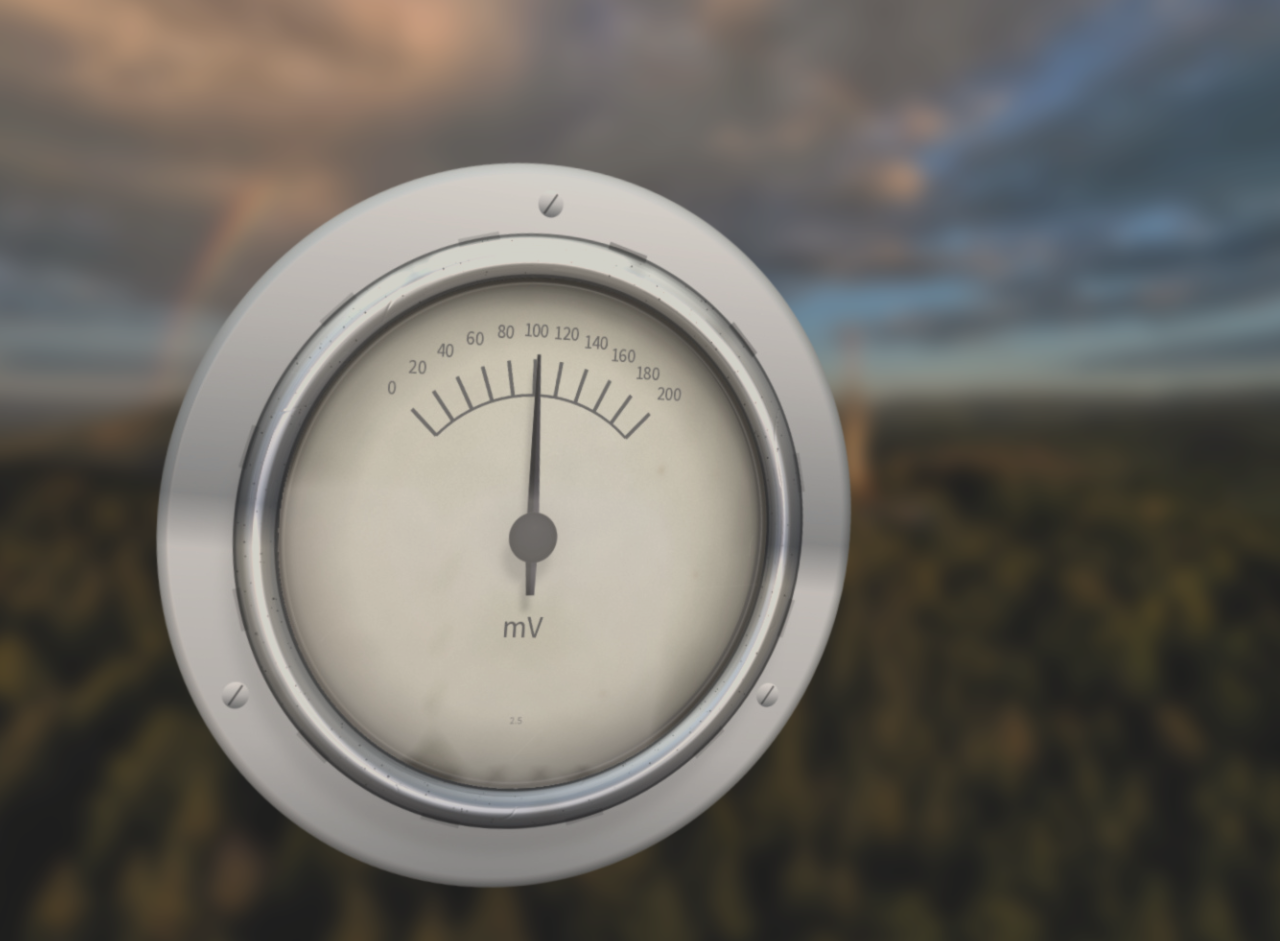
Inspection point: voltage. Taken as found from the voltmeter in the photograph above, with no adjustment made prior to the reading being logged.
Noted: 100 mV
